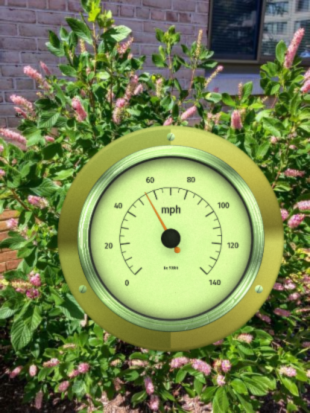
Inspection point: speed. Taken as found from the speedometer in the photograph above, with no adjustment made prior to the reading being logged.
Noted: 55 mph
